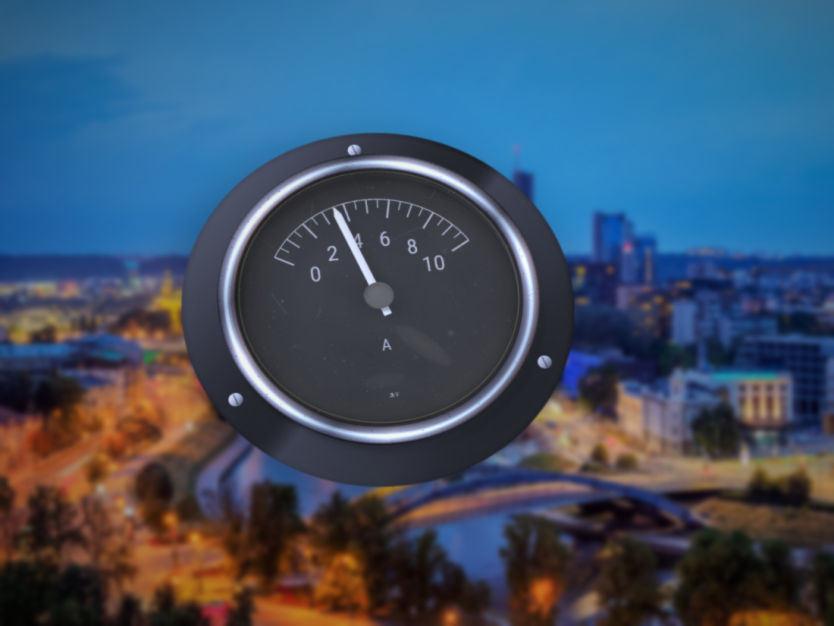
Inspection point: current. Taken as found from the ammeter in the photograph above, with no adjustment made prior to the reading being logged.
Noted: 3.5 A
